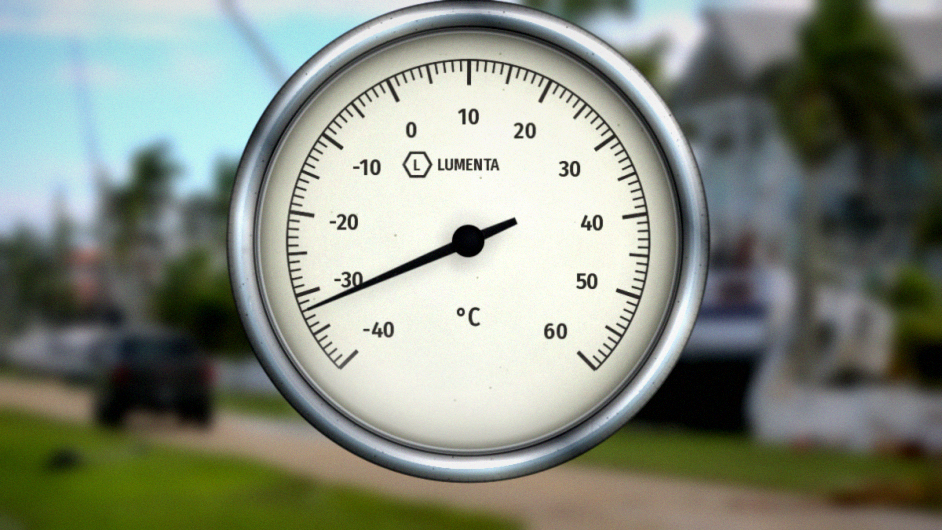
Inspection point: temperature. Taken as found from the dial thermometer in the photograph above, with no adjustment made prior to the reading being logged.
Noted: -32 °C
